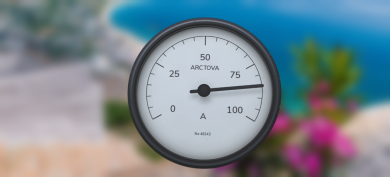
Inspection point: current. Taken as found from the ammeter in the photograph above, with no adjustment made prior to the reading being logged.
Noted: 85 A
